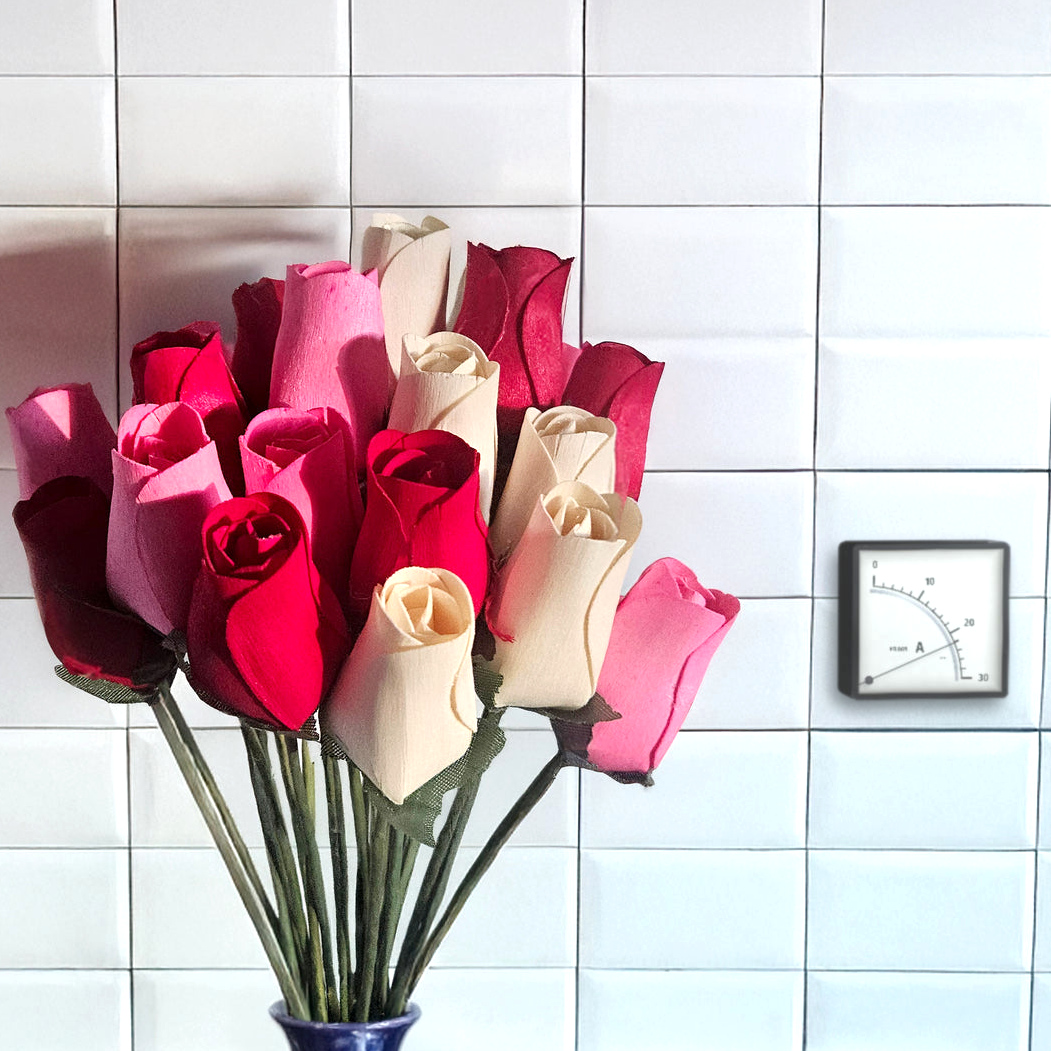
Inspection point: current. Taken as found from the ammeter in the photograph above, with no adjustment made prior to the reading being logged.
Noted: 22 A
